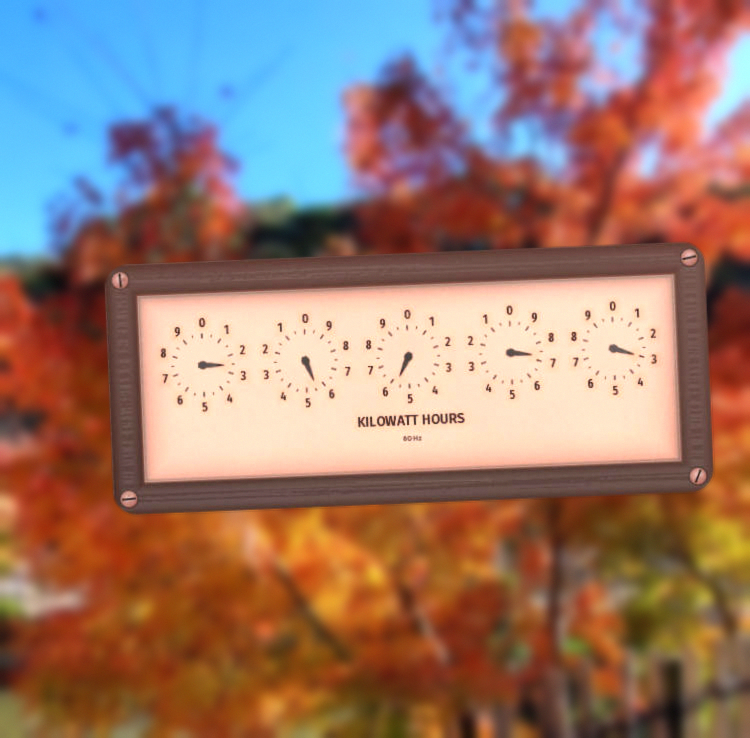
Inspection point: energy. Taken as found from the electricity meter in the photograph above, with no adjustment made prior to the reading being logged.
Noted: 25573 kWh
